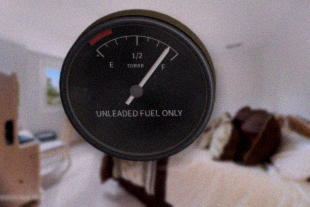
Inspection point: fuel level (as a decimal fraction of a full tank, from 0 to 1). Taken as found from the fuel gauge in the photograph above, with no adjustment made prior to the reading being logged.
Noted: 0.875
